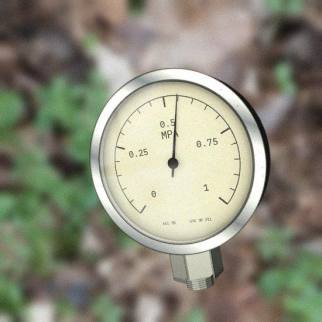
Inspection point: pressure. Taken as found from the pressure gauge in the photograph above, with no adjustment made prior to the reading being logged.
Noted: 0.55 MPa
